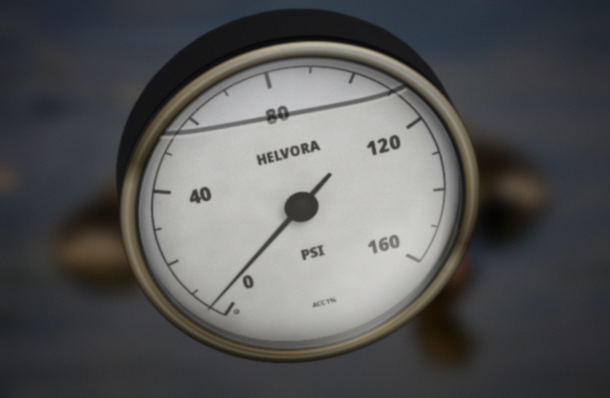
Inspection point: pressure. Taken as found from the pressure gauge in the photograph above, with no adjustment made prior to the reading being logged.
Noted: 5 psi
